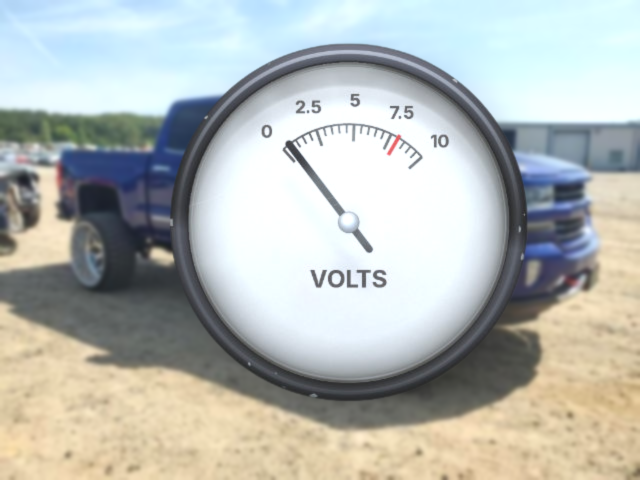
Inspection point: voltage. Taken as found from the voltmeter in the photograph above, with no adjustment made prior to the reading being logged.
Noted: 0.5 V
